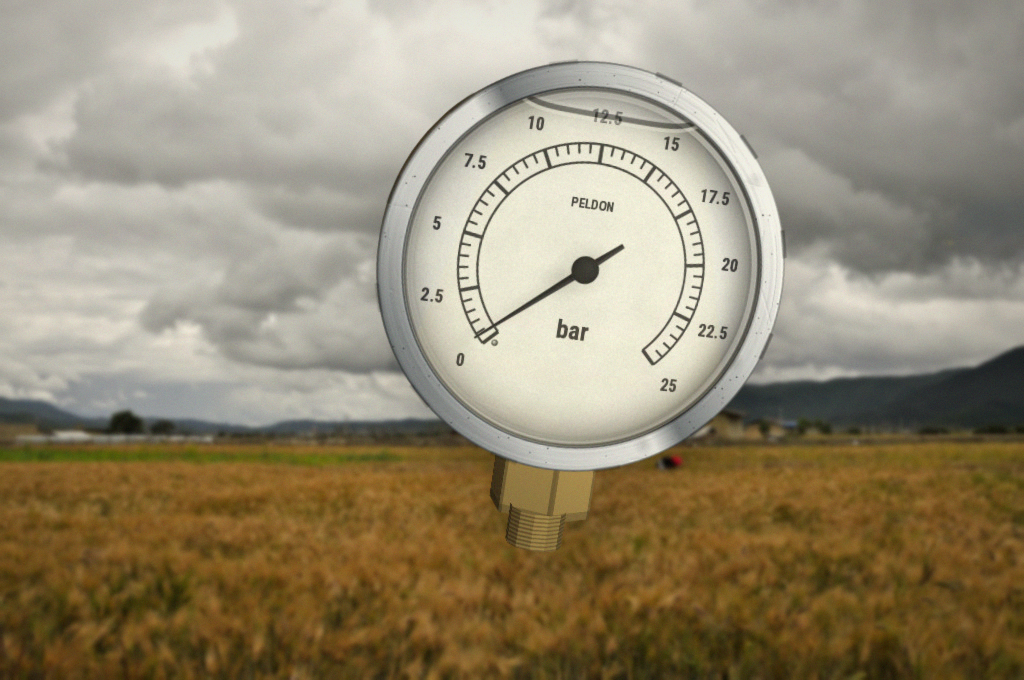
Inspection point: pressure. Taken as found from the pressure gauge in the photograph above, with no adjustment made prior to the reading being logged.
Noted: 0.5 bar
